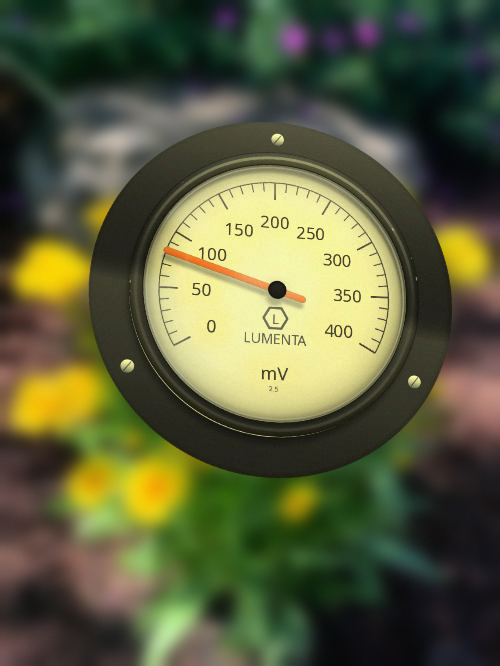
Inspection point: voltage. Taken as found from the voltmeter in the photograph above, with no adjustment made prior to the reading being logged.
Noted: 80 mV
